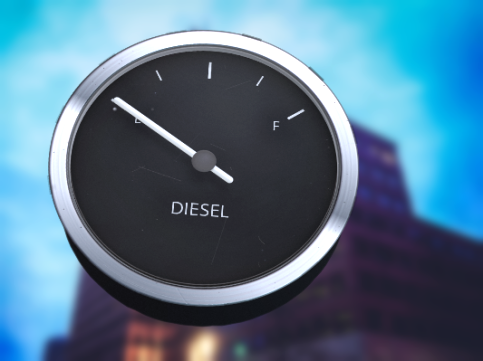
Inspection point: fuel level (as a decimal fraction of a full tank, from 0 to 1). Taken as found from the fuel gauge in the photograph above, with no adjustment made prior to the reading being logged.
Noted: 0
